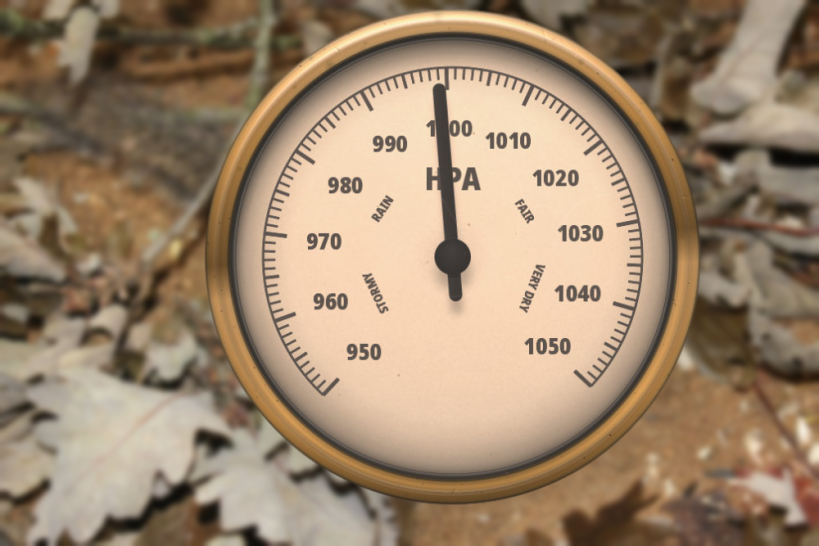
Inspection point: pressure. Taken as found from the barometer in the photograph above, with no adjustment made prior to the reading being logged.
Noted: 999 hPa
